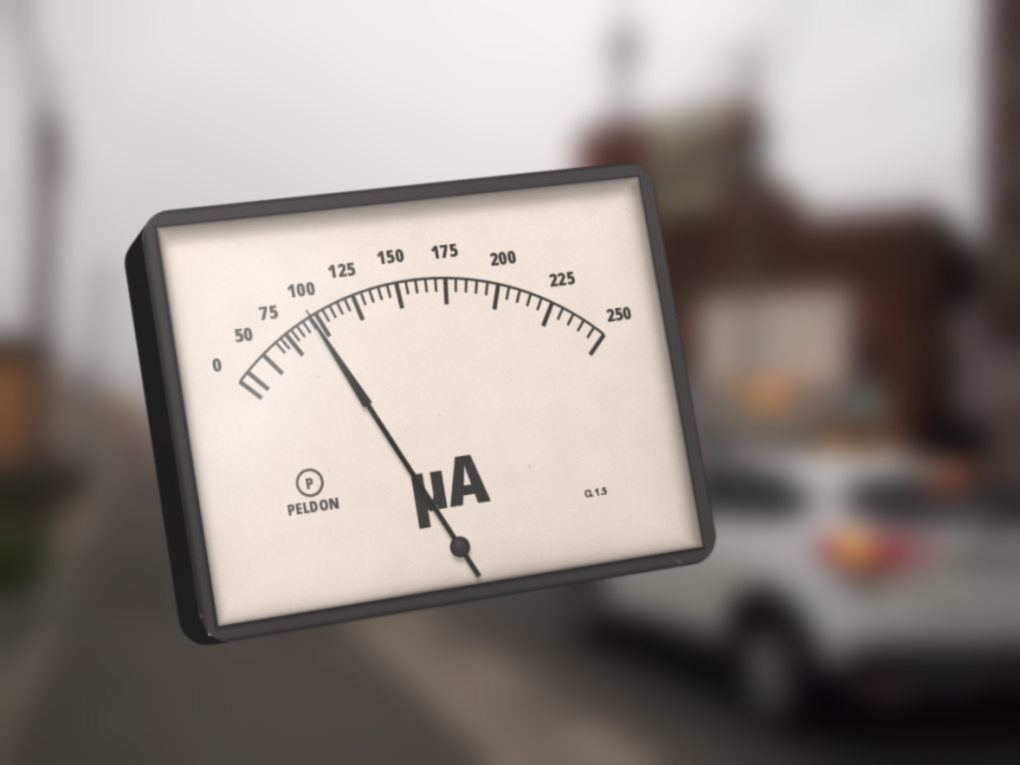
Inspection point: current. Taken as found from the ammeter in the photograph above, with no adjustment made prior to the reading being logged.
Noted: 95 µA
